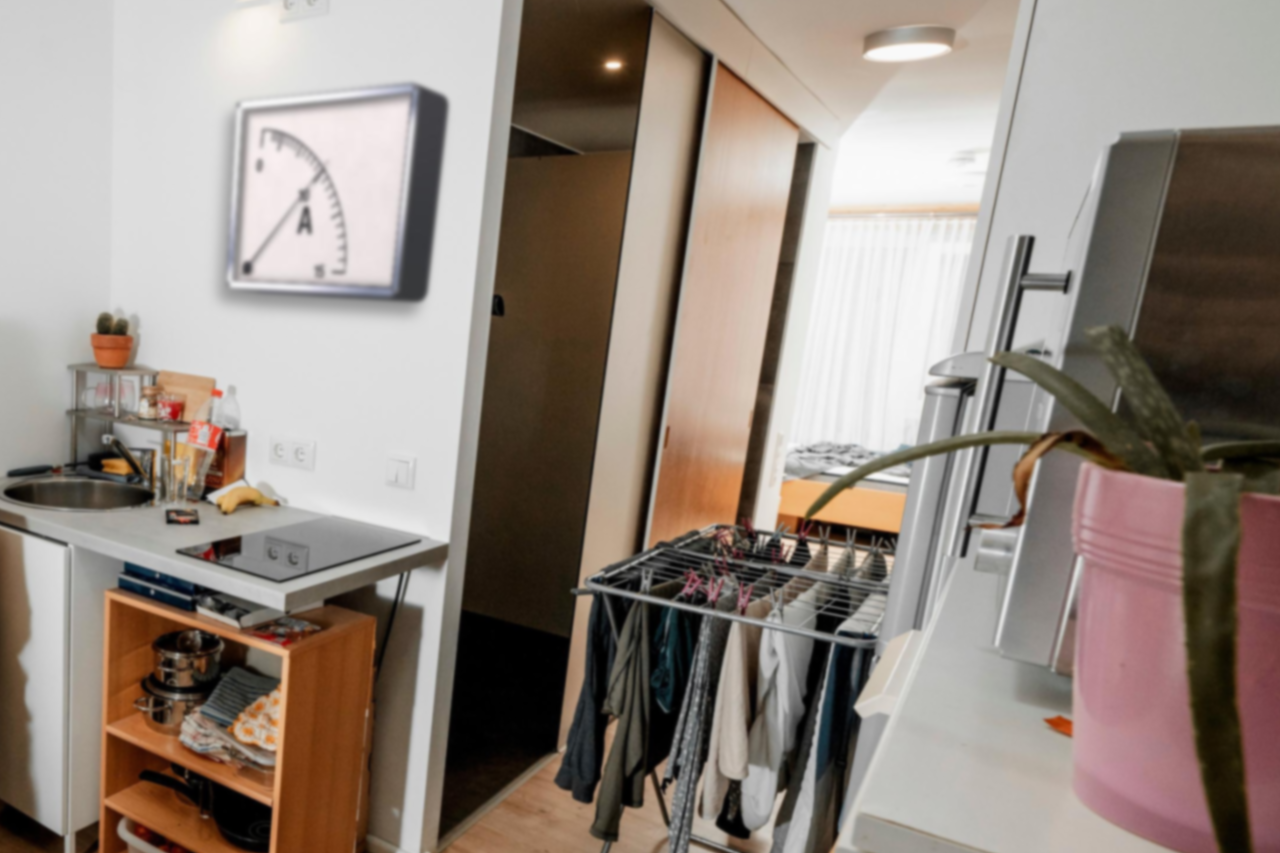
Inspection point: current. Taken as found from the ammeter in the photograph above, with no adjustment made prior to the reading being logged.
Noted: 10 A
